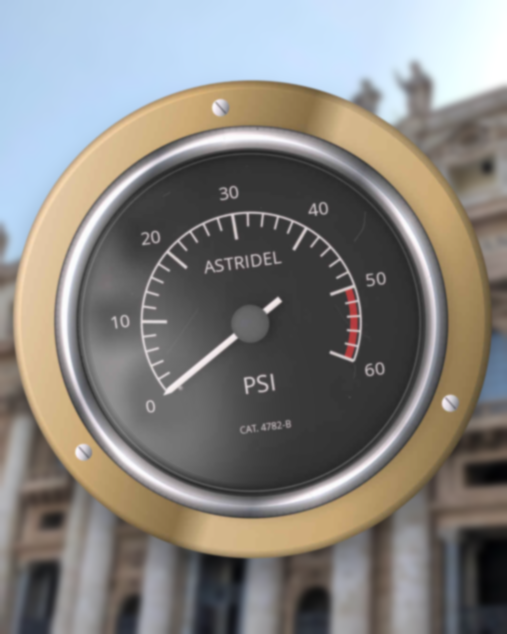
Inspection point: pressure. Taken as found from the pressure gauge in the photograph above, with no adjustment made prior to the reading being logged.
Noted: 0 psi
